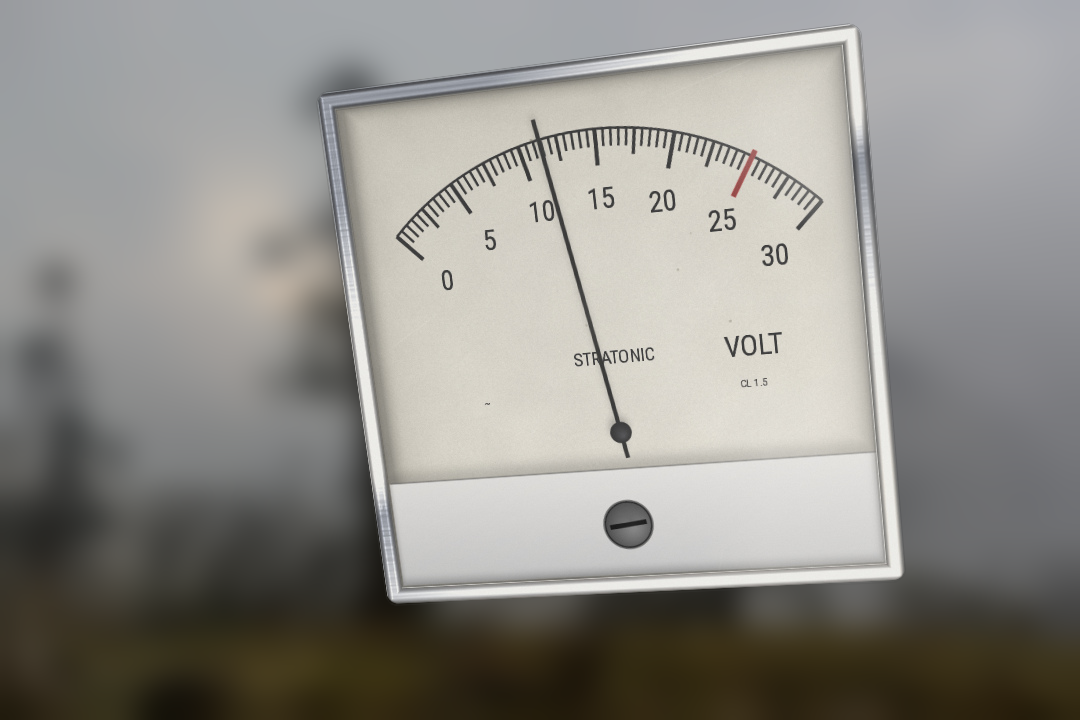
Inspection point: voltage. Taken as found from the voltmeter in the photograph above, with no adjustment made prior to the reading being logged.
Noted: 11.5 V
